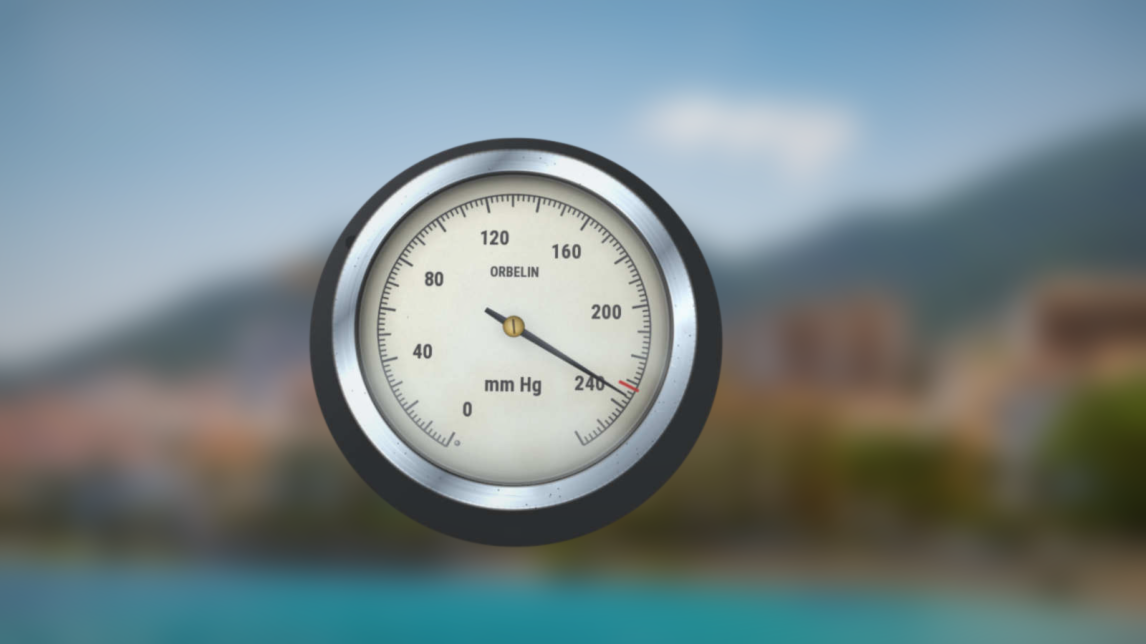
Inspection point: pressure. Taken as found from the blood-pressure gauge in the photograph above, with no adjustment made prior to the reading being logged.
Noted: 236 mmHg
